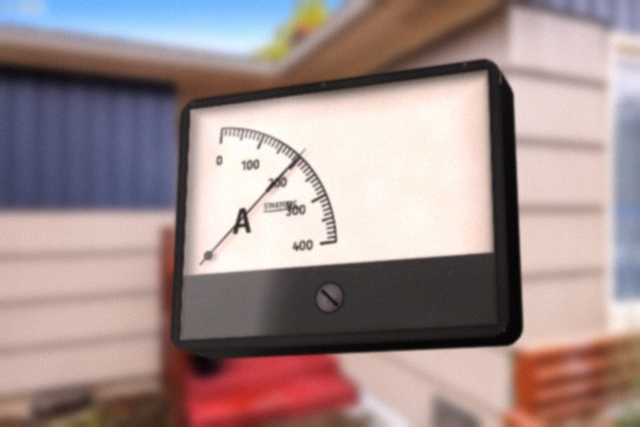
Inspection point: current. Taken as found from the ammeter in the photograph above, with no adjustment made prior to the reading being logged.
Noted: 200 A
